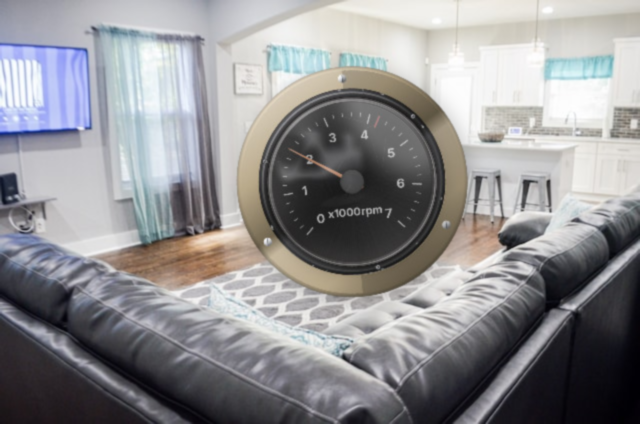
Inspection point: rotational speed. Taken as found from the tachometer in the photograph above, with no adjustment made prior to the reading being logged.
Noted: 2000 rpm
